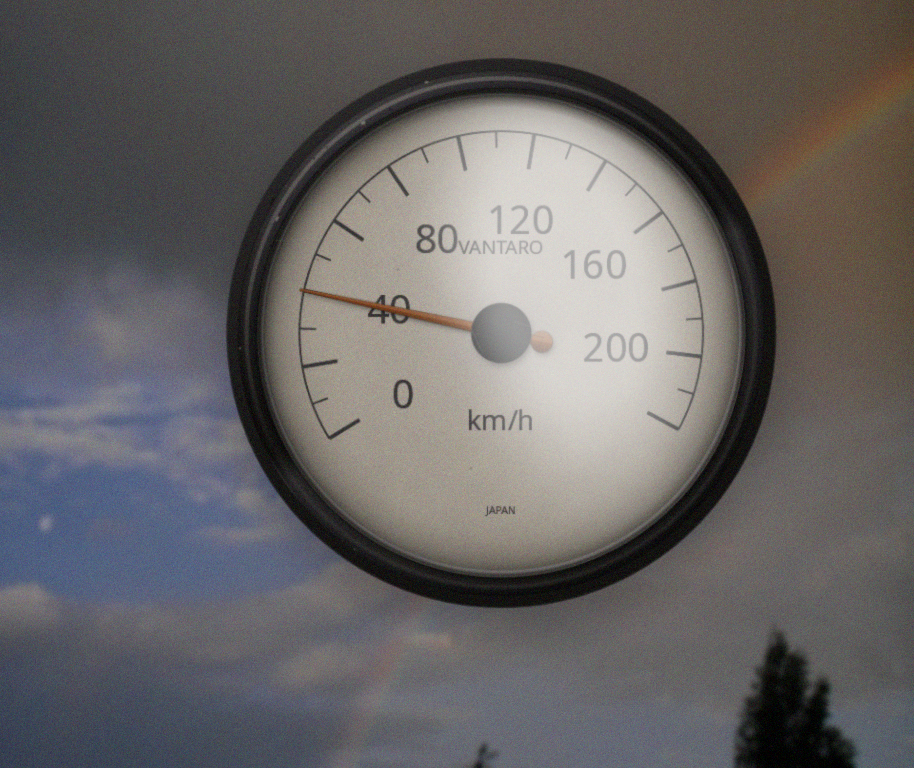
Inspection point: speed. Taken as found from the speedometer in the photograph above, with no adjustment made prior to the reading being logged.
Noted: 40 km/h
